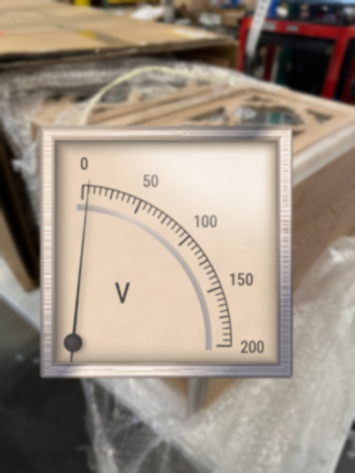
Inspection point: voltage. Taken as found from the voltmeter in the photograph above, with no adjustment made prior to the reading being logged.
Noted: 5 V
